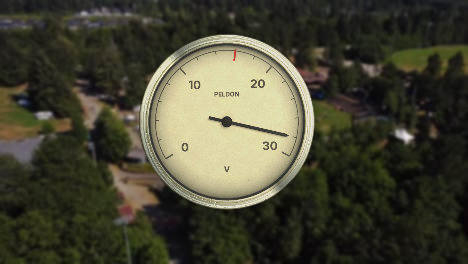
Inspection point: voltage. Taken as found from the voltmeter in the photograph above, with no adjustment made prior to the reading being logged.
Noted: 28 V
